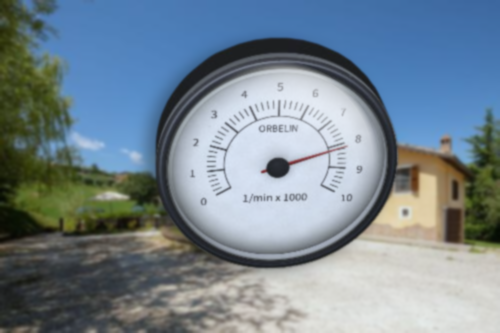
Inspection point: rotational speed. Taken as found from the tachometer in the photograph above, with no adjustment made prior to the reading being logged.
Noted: 8000 rpm
